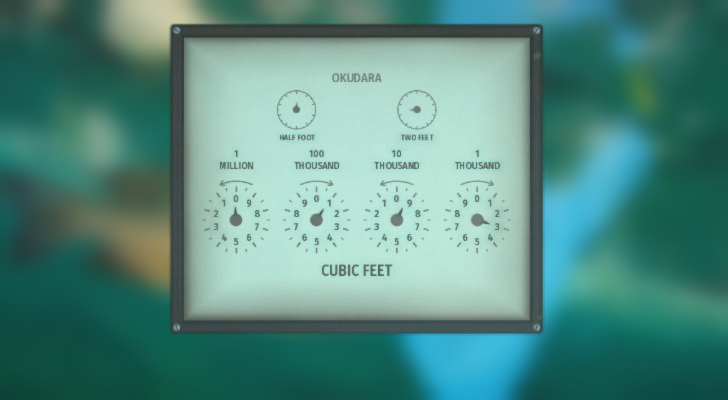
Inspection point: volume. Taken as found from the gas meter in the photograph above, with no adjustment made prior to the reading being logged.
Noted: 9300 ft³
